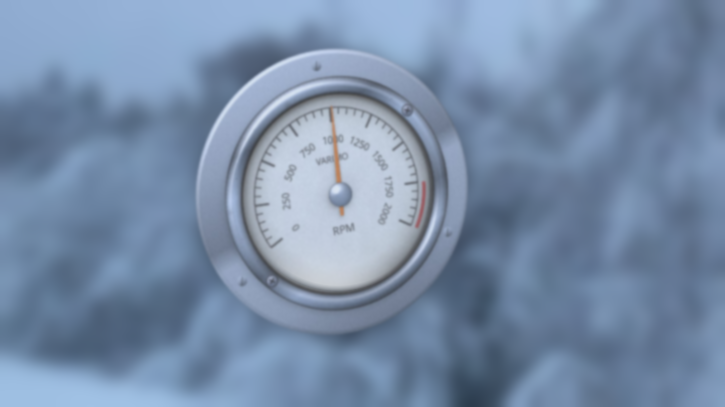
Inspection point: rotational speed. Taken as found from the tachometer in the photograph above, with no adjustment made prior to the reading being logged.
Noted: 1000 rpm
